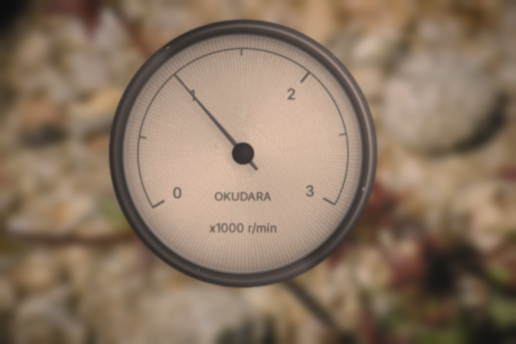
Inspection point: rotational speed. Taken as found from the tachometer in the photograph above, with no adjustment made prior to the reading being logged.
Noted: 1000 rpm
